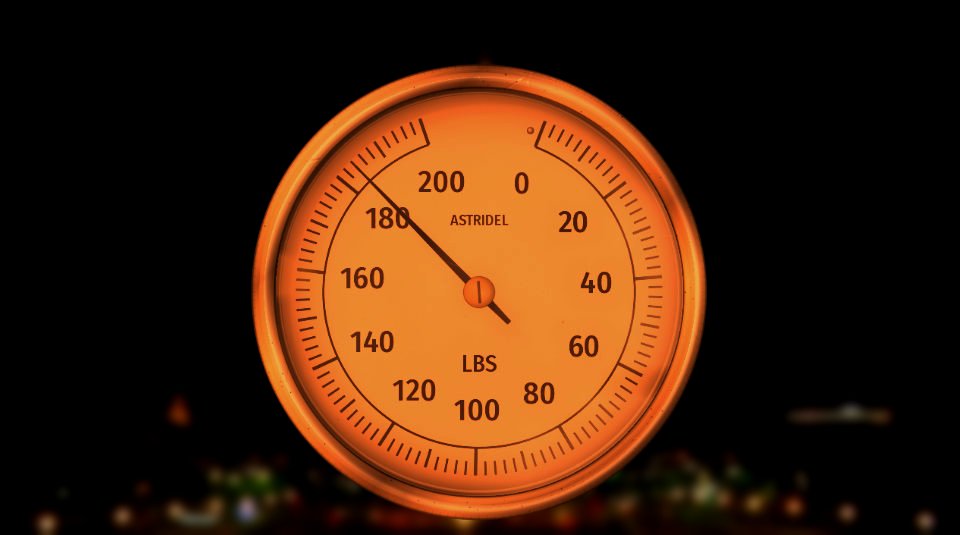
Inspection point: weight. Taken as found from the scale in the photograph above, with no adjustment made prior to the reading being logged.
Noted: 184 lb
